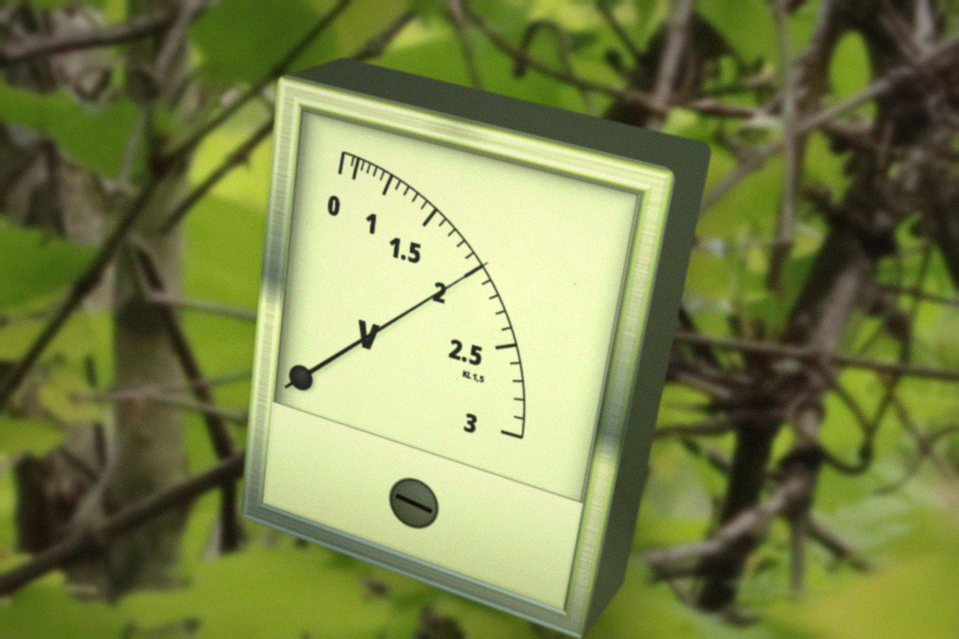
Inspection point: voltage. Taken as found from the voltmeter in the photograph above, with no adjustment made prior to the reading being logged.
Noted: 2 V
